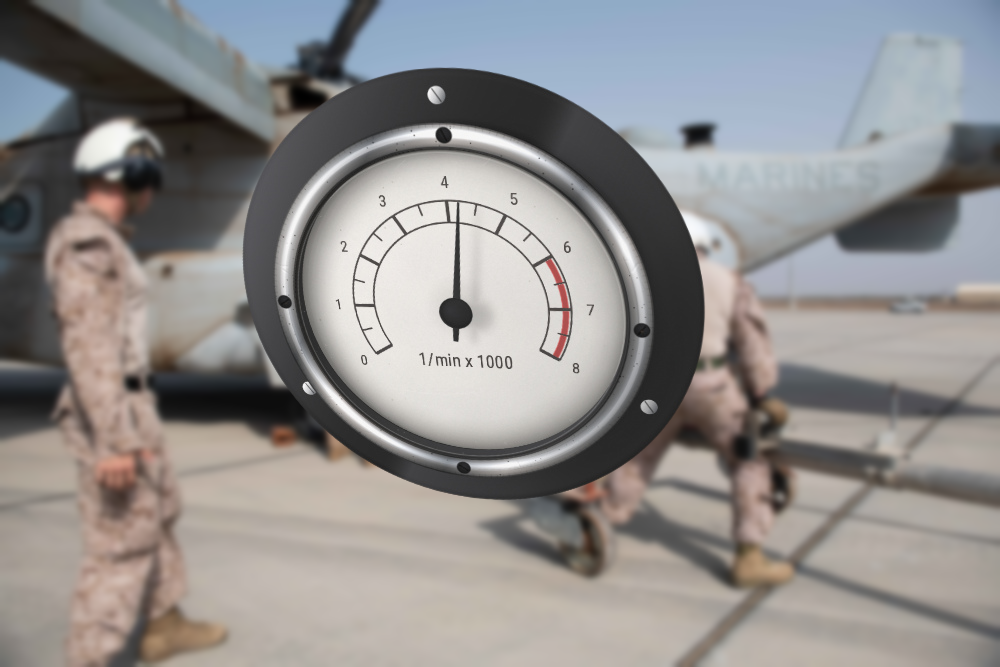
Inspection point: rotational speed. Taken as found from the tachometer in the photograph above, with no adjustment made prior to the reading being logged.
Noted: 4250 rpm
